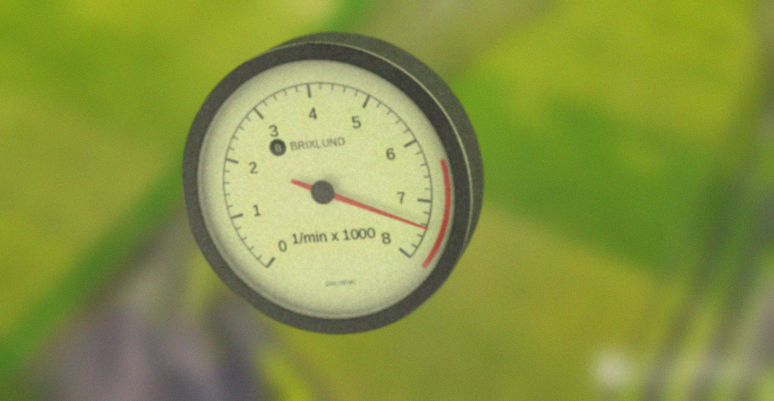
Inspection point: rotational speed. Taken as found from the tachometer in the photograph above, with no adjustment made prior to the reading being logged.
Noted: 7400 rpm
